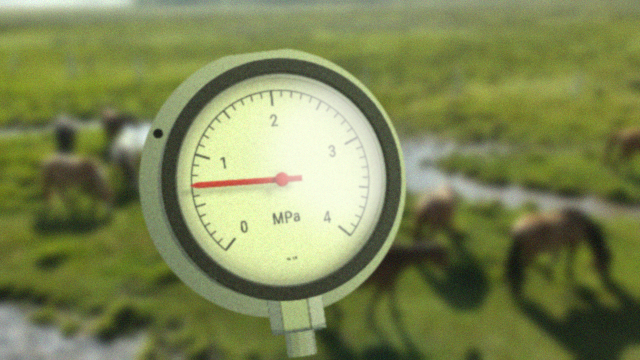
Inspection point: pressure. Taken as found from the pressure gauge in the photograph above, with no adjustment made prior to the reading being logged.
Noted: 0.7 MPa
